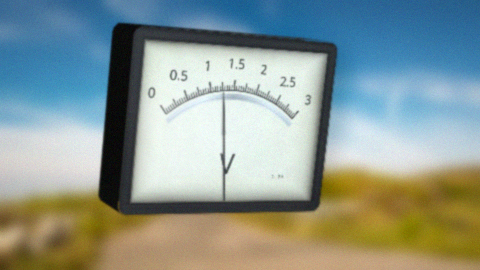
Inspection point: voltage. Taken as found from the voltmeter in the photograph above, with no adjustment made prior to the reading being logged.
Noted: 1.25 V
